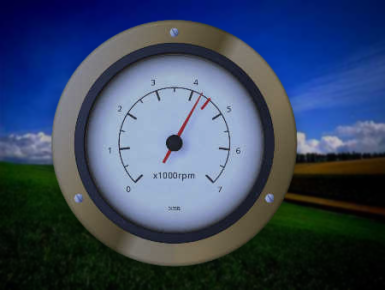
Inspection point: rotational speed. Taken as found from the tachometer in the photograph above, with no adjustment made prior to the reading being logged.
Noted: 4250 rpm
